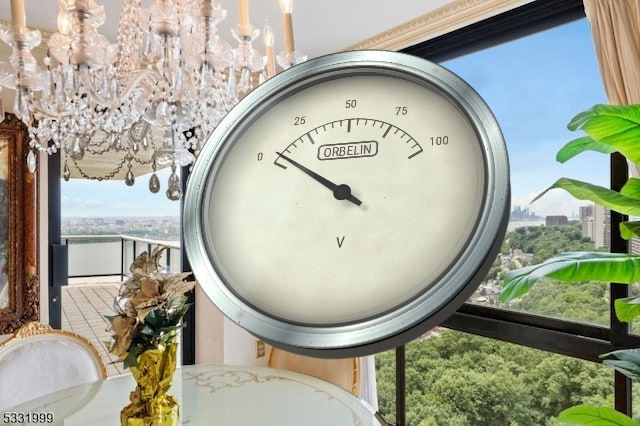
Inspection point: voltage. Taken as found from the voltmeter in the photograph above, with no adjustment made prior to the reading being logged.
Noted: 5 V
